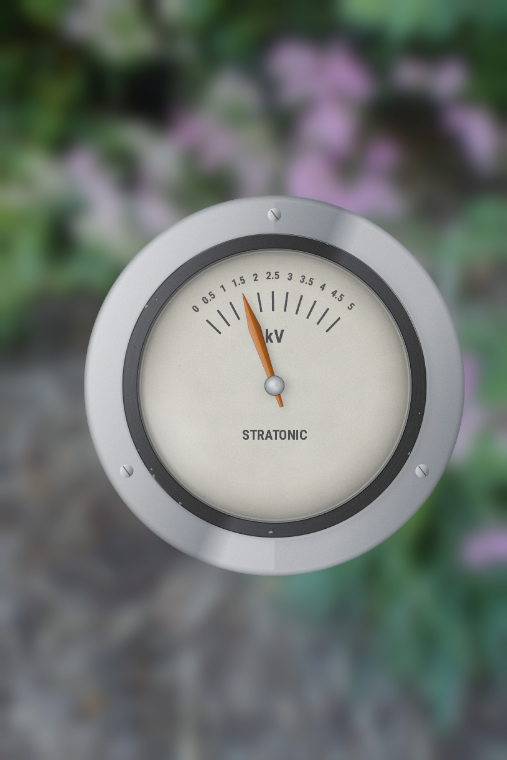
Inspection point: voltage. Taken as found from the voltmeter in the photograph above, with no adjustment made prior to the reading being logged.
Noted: 1.5 kV
